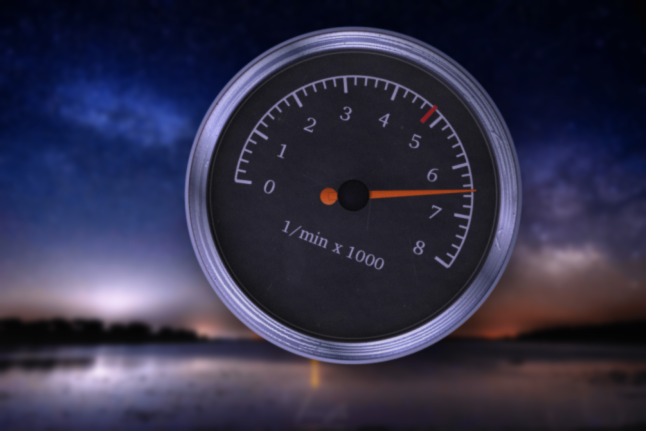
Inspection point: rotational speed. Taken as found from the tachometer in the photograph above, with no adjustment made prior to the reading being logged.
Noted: 6500 rpm
